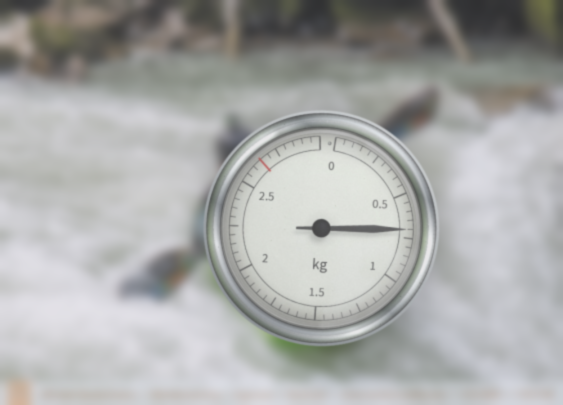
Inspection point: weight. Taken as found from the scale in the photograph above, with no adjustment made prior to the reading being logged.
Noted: 0.7 kg
